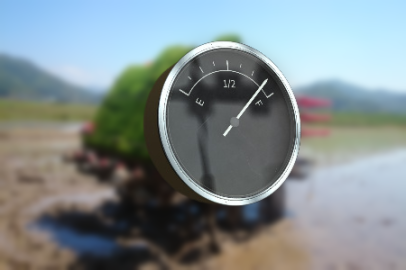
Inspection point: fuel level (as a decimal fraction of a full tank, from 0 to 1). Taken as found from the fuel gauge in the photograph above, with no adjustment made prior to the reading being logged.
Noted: 0.875
